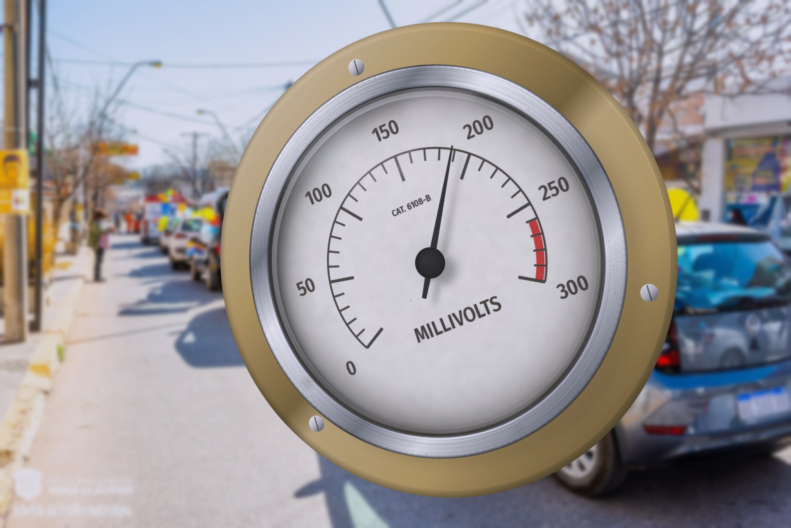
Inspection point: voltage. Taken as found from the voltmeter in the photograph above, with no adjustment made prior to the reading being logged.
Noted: 190 mV
